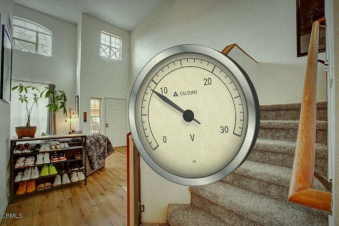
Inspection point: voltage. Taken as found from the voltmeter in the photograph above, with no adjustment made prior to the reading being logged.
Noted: 9 V
